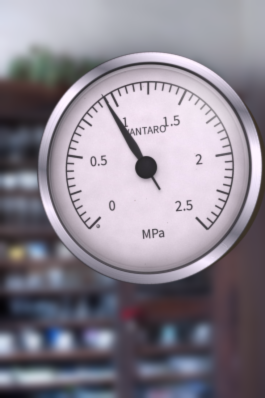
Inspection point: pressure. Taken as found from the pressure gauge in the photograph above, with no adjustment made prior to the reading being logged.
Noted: 0.95 MPa
